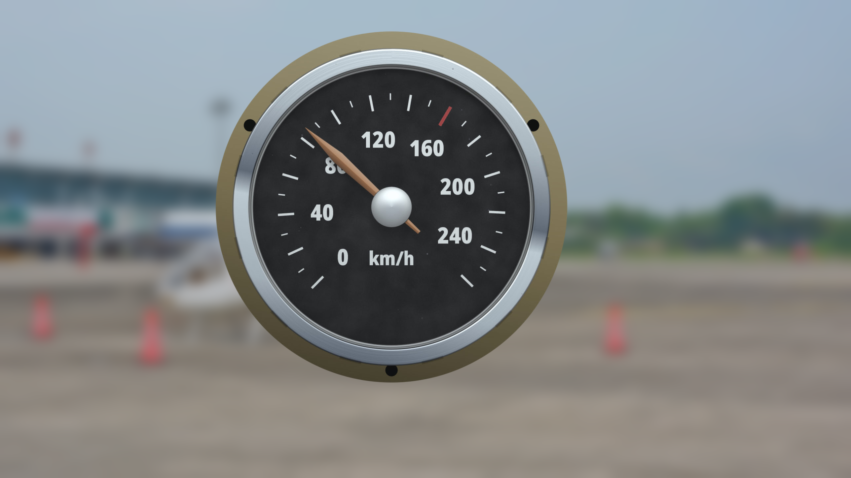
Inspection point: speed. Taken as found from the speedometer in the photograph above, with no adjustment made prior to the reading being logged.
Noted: 85 km/h
